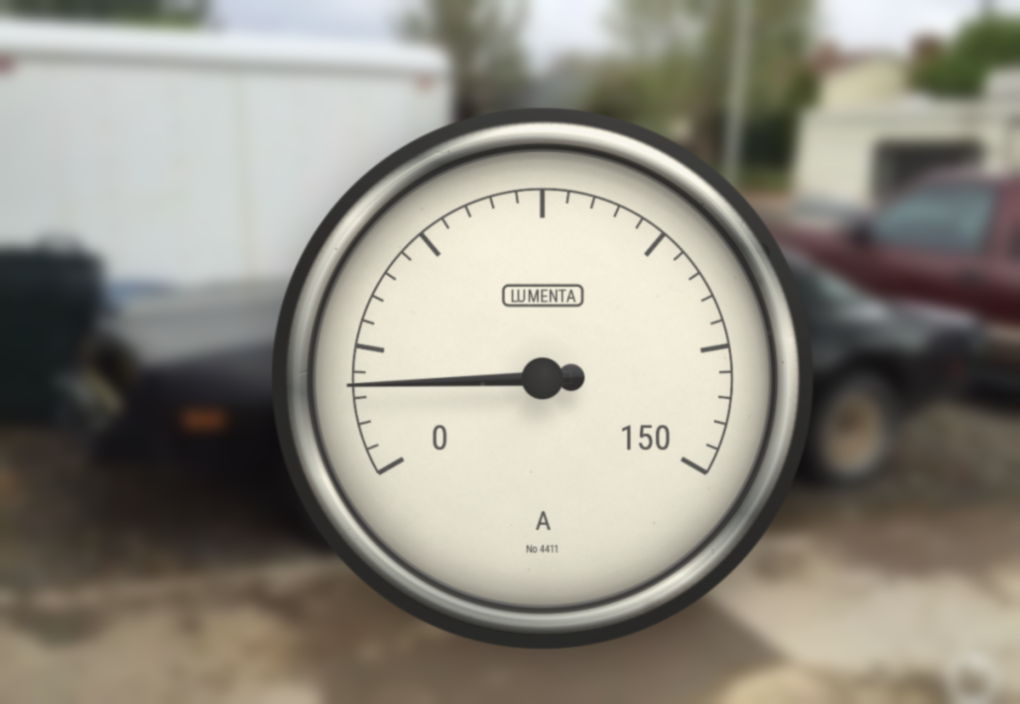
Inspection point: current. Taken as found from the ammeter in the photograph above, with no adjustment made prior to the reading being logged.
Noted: 17.5 A
